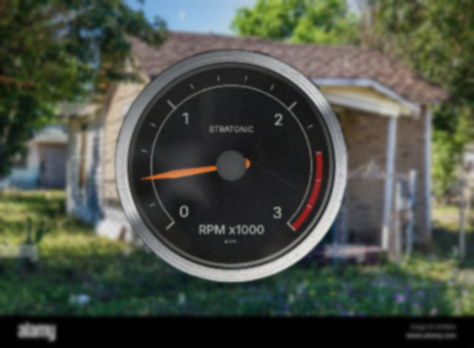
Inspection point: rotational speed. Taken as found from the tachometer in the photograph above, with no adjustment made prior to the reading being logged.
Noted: 400 rpm
